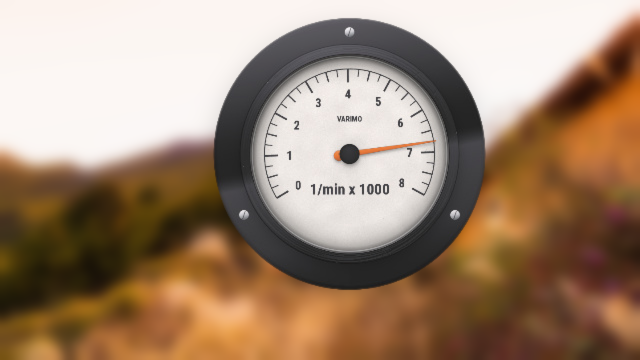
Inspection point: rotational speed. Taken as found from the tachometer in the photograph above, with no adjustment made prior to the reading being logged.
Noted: 6750 rpm
